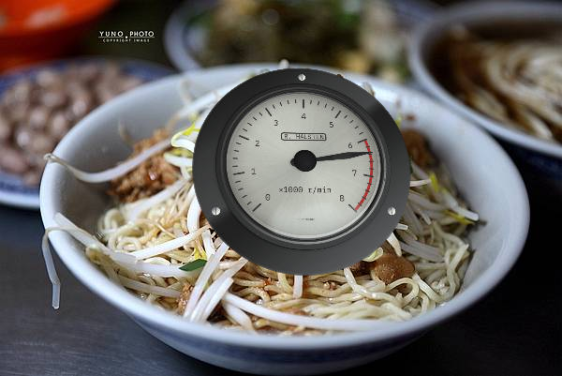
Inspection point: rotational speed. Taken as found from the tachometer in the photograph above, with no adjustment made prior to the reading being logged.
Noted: 6400 rpm
